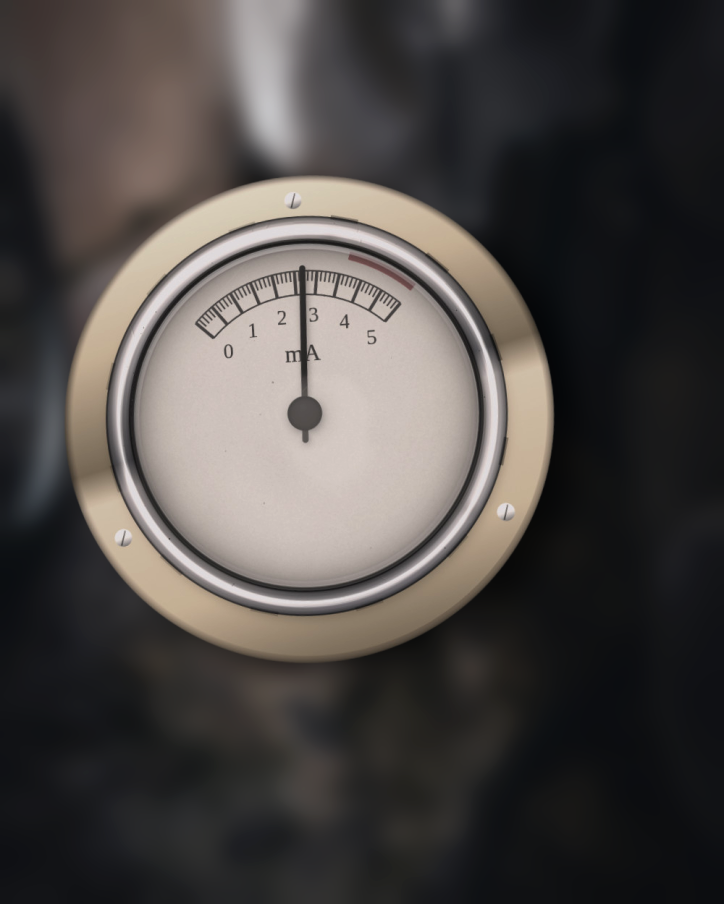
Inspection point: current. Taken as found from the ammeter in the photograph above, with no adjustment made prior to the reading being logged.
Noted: 2.7 mA
